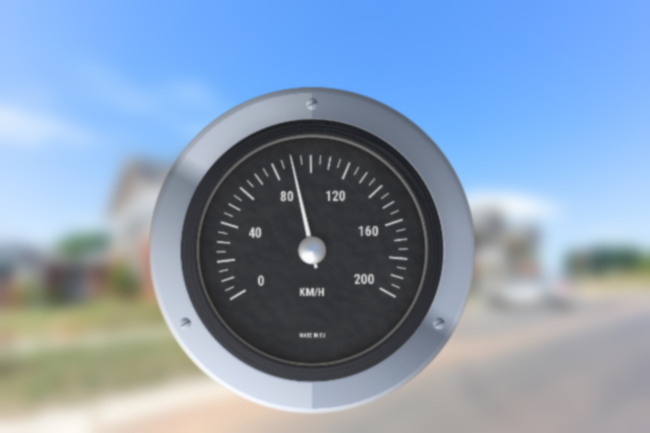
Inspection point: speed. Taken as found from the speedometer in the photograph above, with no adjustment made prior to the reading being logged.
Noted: 90 km/h
